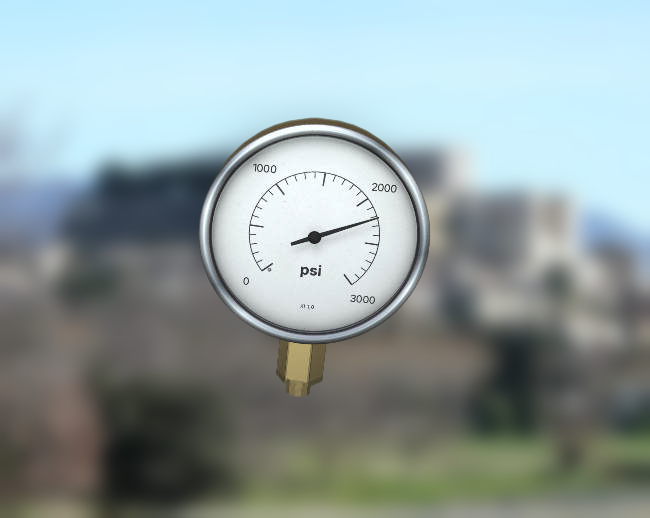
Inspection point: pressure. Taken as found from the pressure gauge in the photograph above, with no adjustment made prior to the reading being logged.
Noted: 2200 psi
